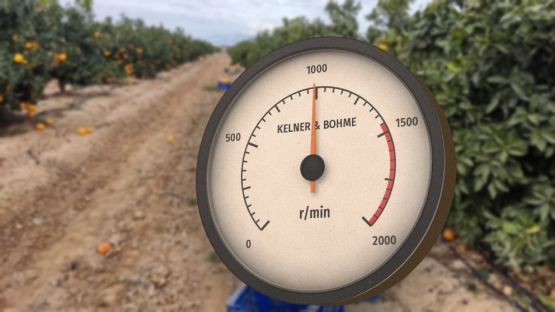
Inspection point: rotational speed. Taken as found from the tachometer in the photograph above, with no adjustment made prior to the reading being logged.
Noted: 1000 rpm
